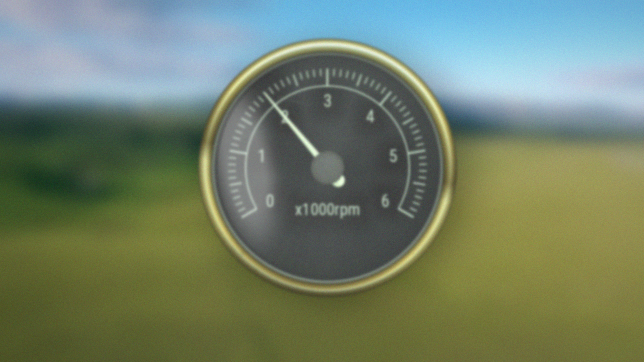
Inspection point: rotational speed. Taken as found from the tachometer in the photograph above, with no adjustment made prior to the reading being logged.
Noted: 2000 rpm
